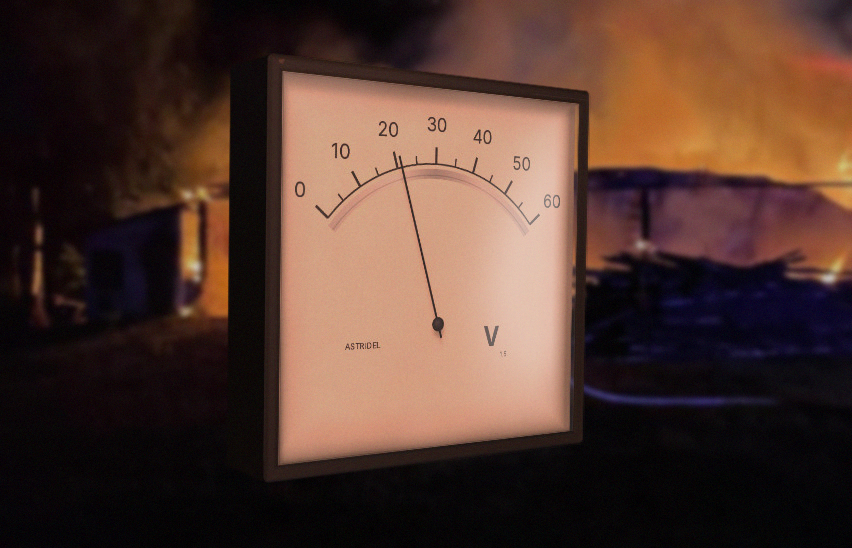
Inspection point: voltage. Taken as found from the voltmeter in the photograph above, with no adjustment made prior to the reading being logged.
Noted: 20 V
